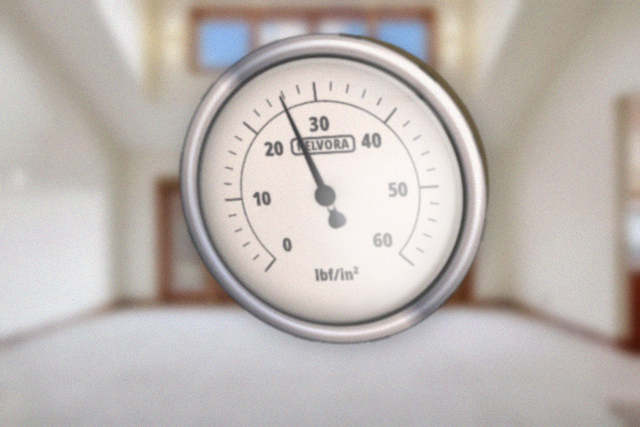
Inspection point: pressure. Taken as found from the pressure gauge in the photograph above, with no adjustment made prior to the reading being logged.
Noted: 26 psi
